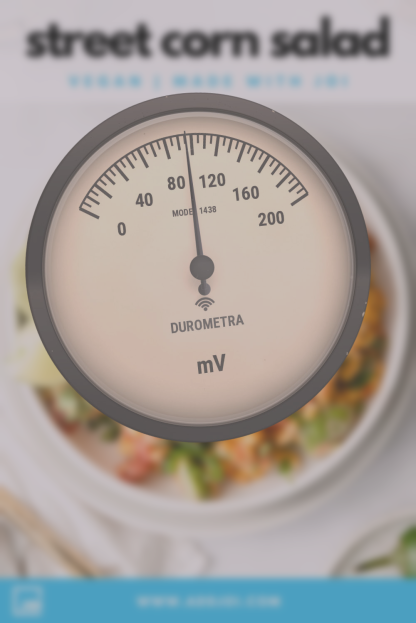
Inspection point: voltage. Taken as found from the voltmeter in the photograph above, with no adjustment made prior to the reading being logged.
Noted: 95 mV
